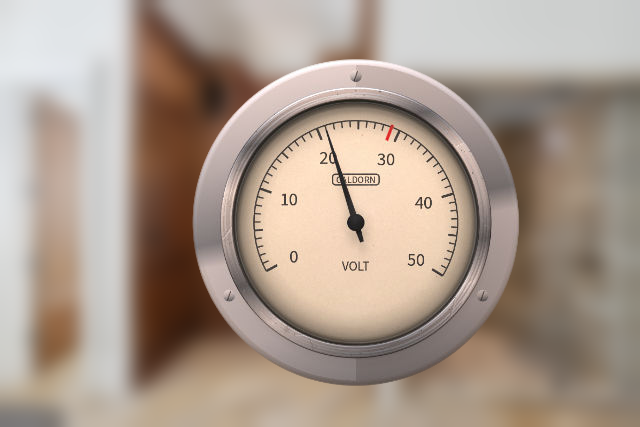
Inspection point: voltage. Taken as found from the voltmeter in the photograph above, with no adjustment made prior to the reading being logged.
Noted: 21 V
